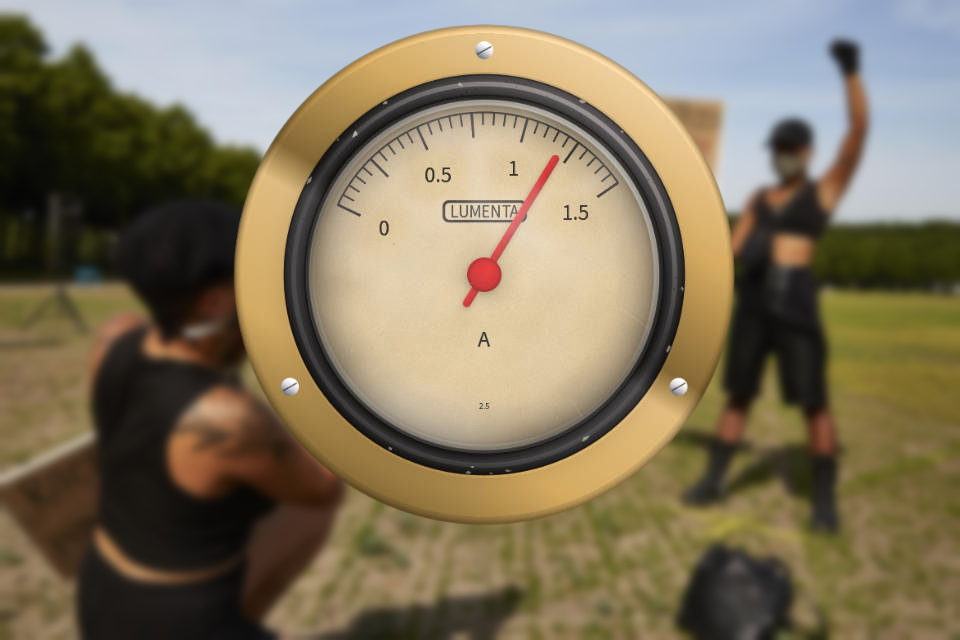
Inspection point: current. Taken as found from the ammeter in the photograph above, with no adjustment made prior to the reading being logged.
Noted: 1.2 A
